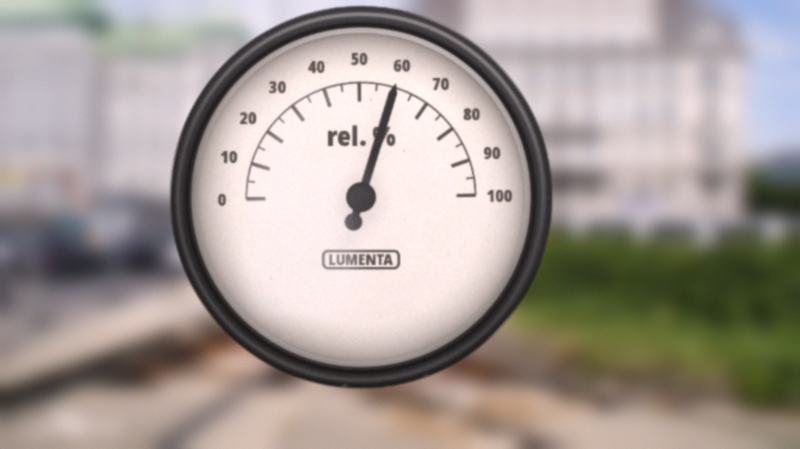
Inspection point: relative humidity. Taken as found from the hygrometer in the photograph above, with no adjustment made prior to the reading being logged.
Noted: 60 %
